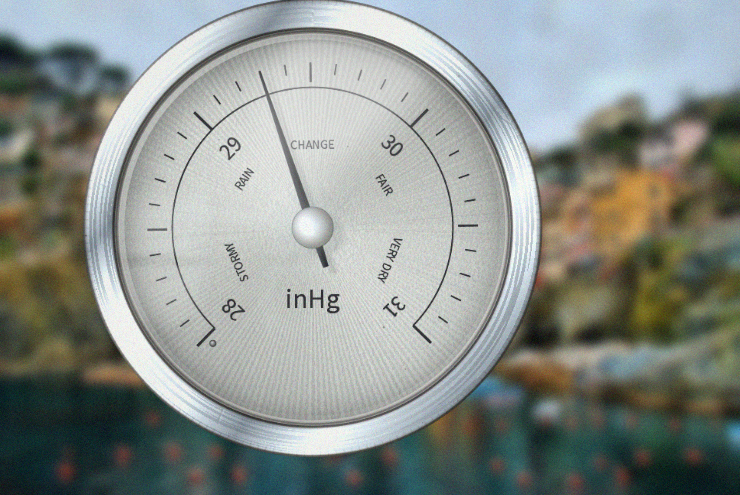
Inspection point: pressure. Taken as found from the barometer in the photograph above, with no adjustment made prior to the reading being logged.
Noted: 29.3 inHg
